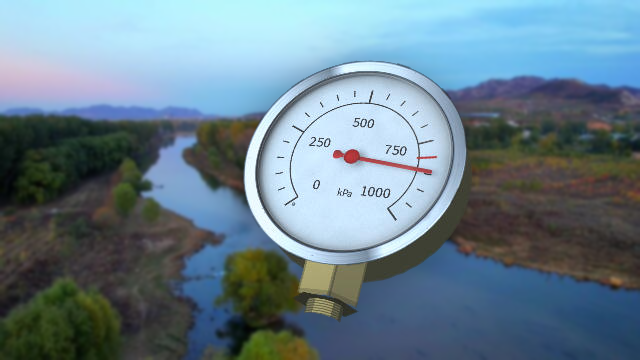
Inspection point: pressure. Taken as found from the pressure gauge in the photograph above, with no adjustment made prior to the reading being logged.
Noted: 850 kPa
